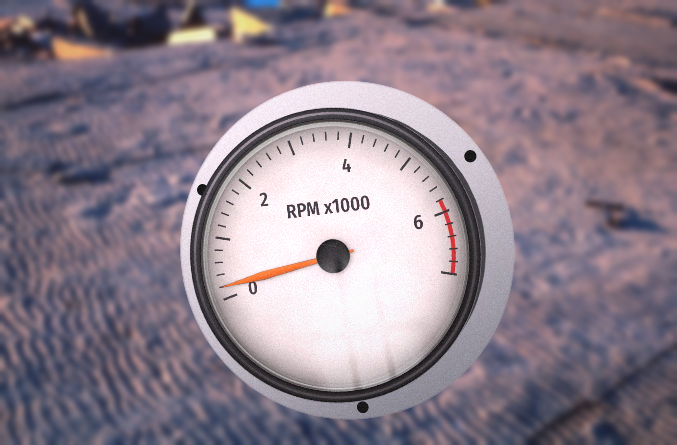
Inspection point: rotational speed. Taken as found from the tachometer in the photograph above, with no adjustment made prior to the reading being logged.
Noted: 200 rpm
